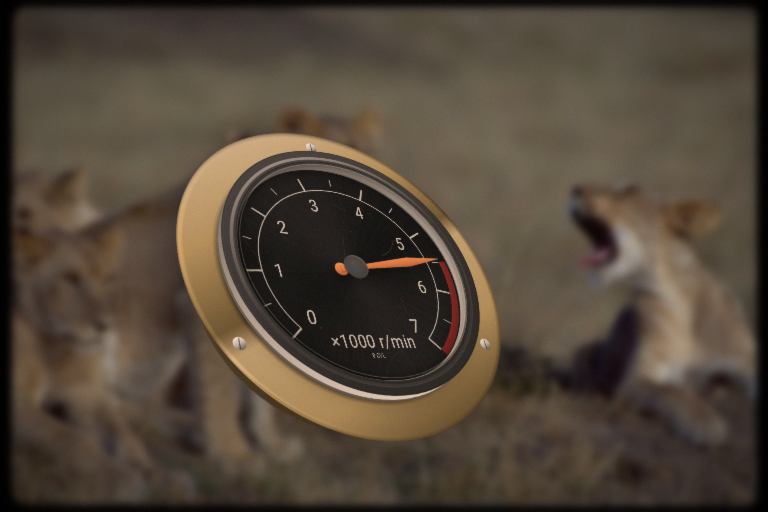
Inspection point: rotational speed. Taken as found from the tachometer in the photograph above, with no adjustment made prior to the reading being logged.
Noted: 5500 rpm
